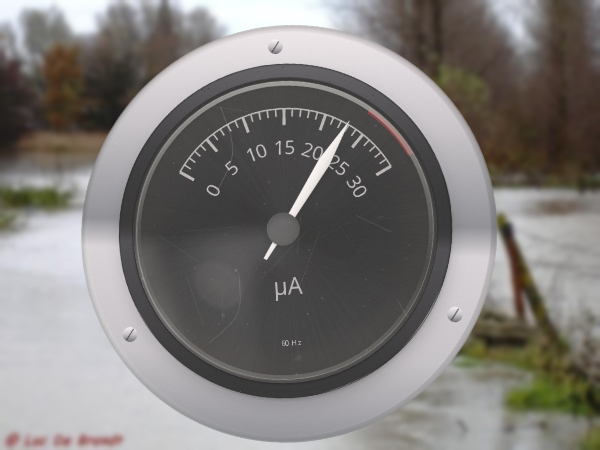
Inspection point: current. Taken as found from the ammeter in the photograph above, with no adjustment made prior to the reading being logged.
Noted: 23 µA
